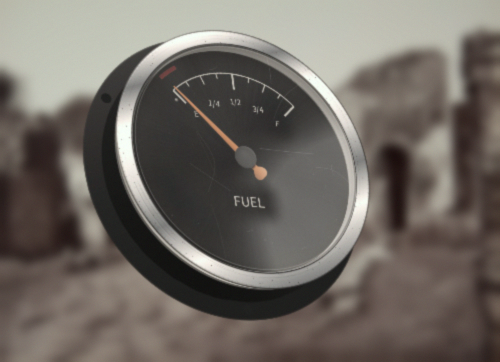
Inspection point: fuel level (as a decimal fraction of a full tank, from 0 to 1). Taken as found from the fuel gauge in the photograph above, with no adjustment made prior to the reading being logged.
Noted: 0
